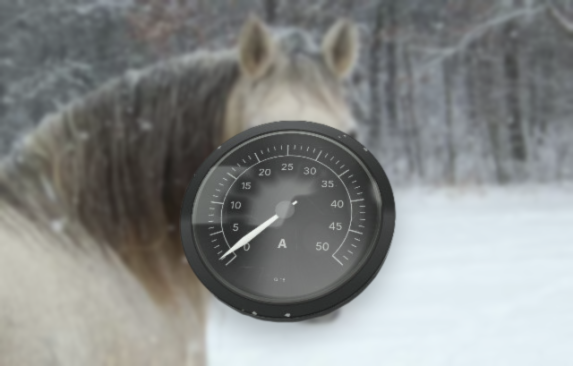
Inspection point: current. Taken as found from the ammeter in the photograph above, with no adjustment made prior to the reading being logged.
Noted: 1 A
